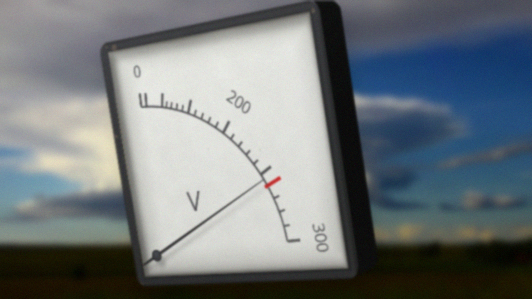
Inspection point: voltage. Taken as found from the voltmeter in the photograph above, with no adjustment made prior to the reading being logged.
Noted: 255 V
